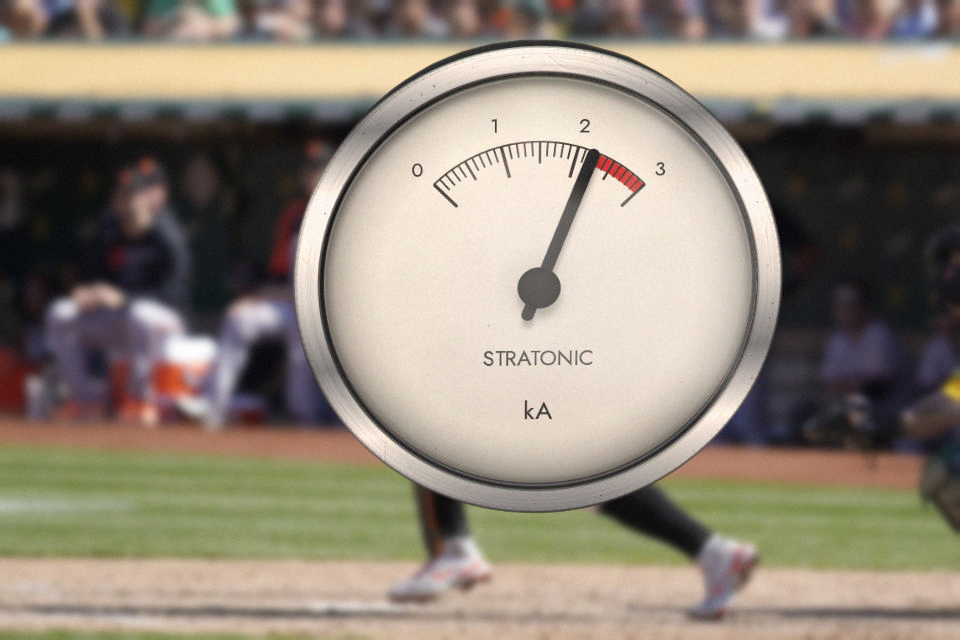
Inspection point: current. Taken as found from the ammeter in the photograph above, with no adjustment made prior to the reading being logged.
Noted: 2.2 kA
